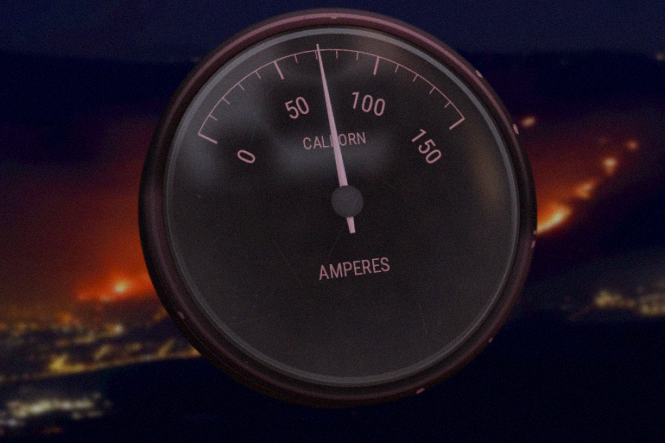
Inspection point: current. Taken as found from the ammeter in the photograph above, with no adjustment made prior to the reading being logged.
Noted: 70 A
